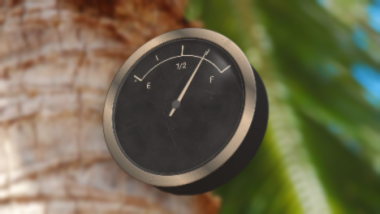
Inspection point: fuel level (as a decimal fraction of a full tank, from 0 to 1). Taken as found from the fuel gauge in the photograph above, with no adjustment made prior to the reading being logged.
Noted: 0.75
